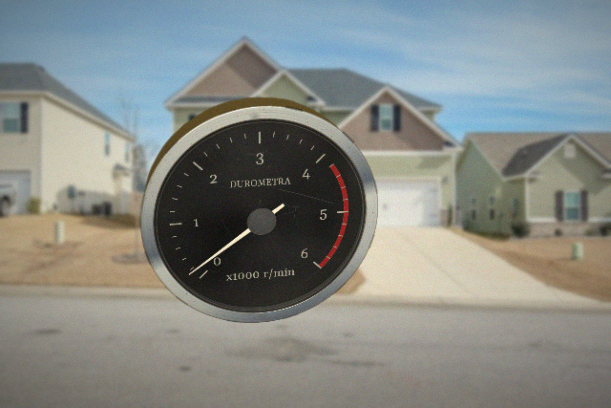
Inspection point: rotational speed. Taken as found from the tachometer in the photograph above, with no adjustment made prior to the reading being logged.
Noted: 200 rpm
